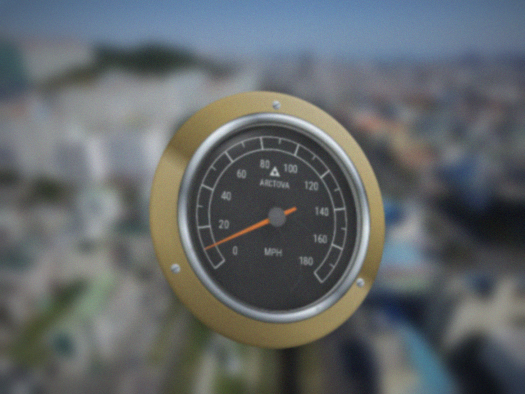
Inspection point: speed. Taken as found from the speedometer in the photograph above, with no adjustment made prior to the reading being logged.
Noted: 10 mph
